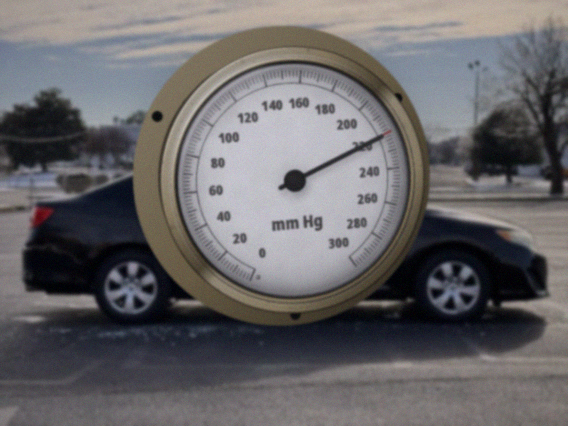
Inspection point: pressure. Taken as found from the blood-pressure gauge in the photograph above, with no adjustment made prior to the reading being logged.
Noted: 220 mmHg
